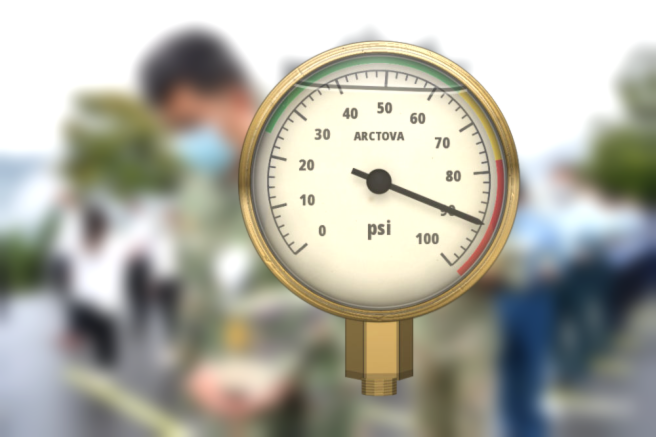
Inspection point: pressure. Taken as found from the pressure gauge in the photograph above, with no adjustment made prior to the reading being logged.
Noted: 90 psi
